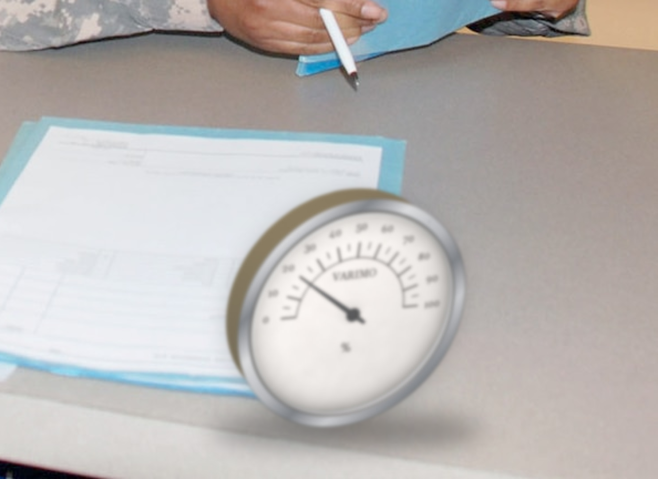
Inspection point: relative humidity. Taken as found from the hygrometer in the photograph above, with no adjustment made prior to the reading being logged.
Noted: 20 %
